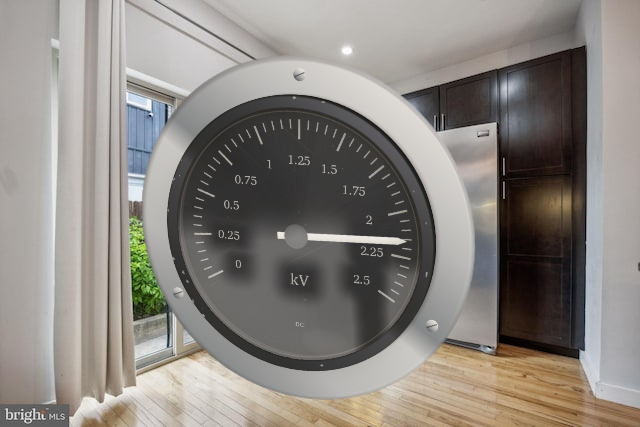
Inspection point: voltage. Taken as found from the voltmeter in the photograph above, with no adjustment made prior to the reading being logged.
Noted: 2.15 kV
